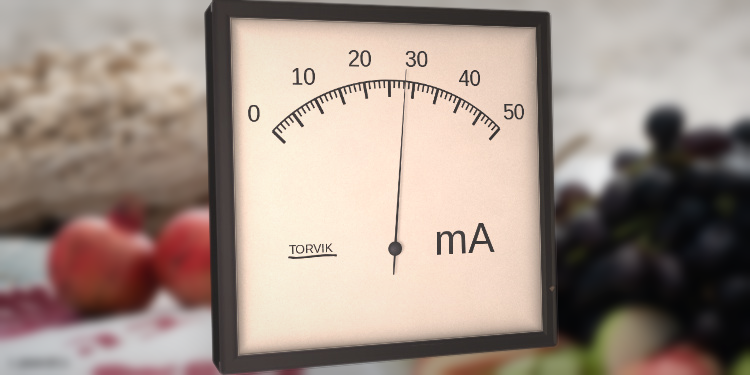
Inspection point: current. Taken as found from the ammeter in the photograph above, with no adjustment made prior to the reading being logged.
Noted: 28 mA
